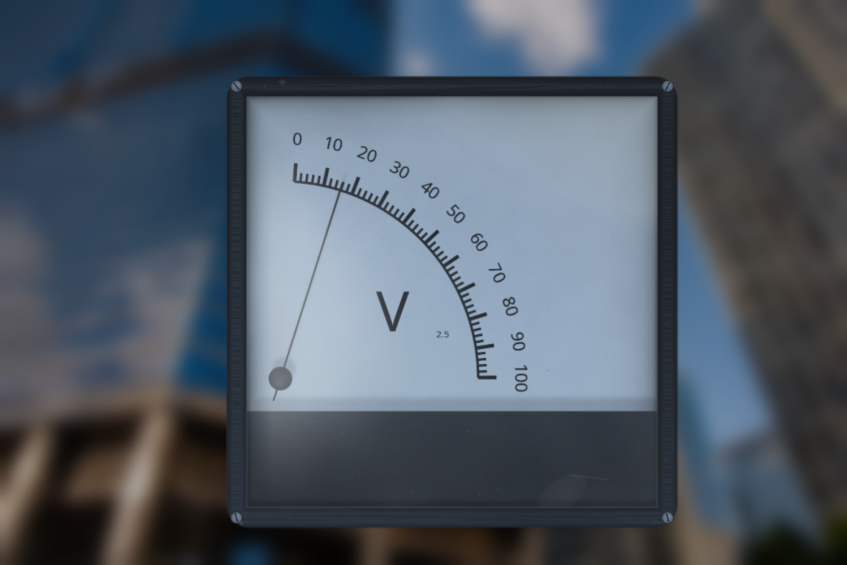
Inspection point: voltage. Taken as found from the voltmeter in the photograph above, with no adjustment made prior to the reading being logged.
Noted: 16 V
